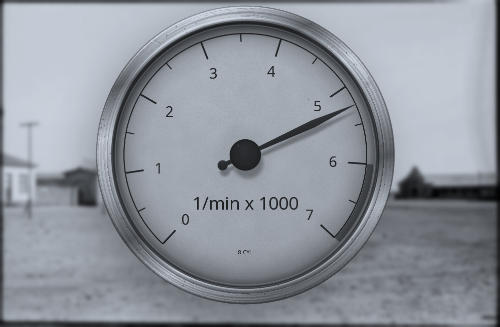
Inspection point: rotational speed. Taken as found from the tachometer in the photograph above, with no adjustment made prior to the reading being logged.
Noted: 5250 rpm
